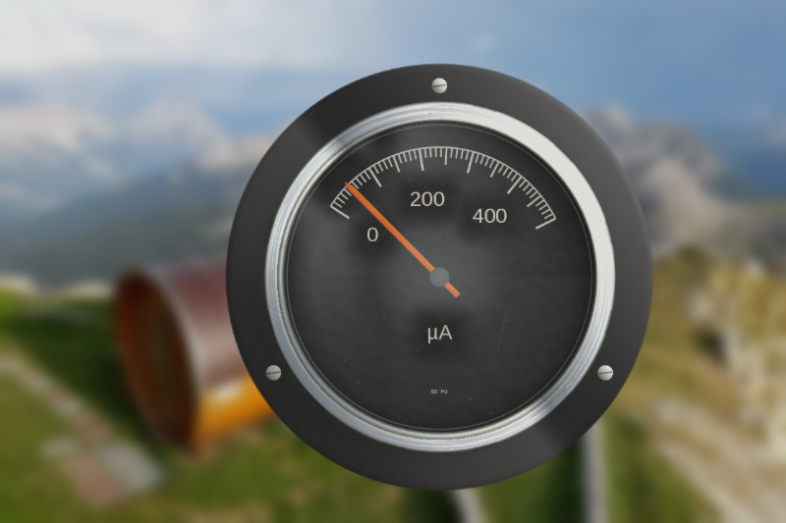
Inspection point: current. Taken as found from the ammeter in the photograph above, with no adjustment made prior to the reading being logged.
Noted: 50 µA
